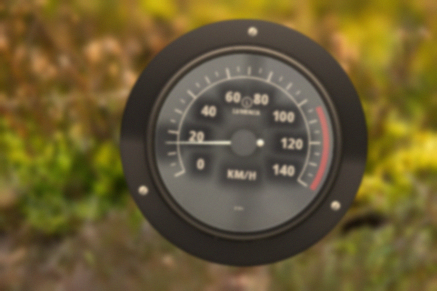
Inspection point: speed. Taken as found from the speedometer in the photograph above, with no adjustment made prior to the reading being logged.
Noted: 15 km/h
